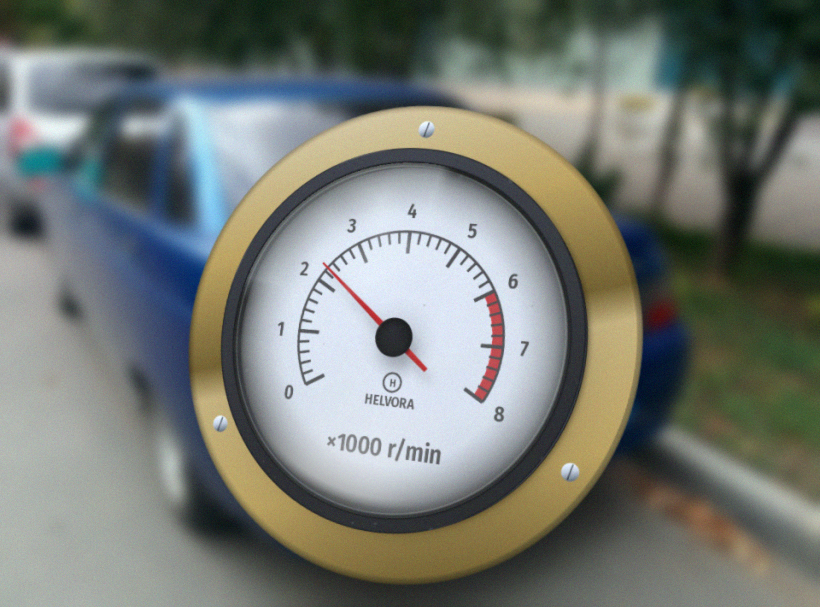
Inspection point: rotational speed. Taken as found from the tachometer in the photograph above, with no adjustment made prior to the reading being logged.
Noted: 2300 rpm
